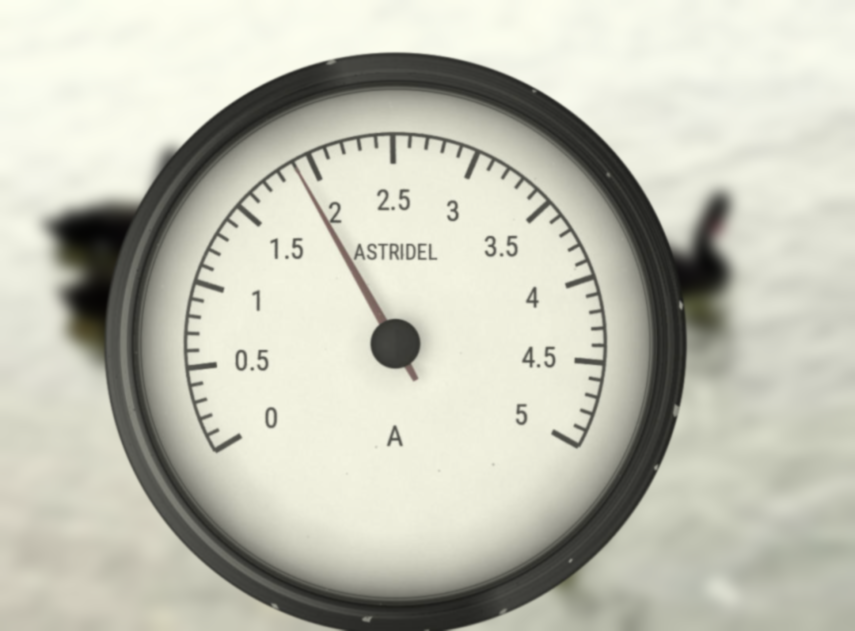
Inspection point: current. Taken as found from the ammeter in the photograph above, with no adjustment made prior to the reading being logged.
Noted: 1.9 A
